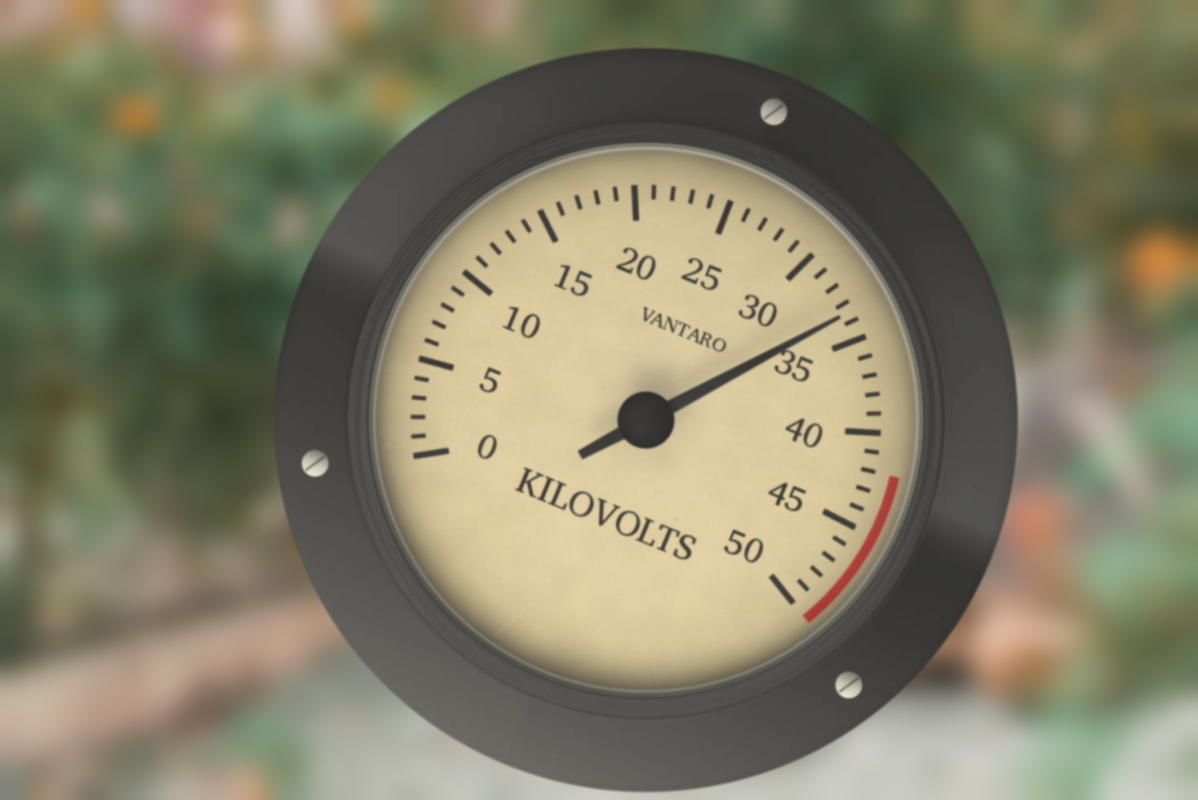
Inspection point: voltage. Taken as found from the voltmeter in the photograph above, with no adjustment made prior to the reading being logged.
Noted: 33.5 kV
